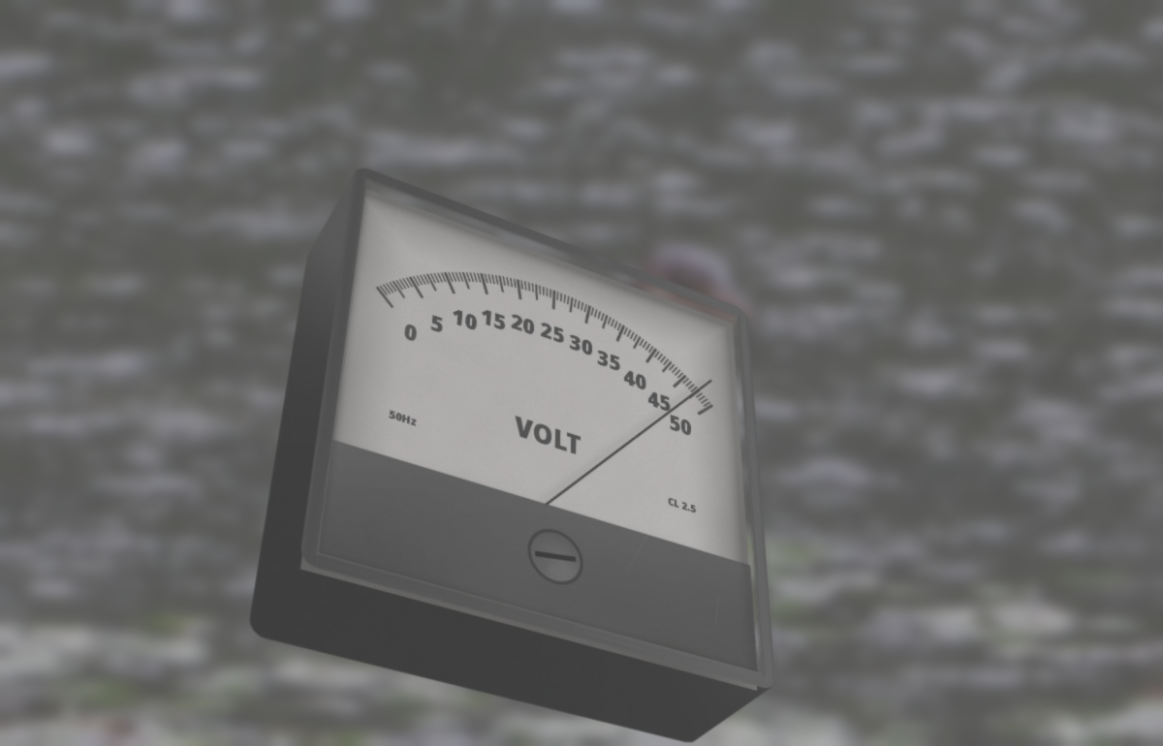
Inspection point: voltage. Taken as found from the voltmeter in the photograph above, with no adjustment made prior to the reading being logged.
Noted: 47.5 V
